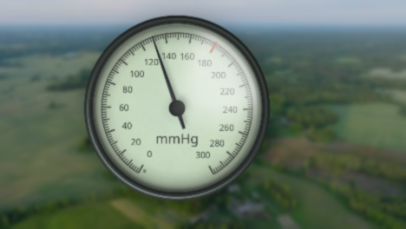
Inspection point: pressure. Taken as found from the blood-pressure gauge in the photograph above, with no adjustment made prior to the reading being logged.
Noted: 130 mmHg
